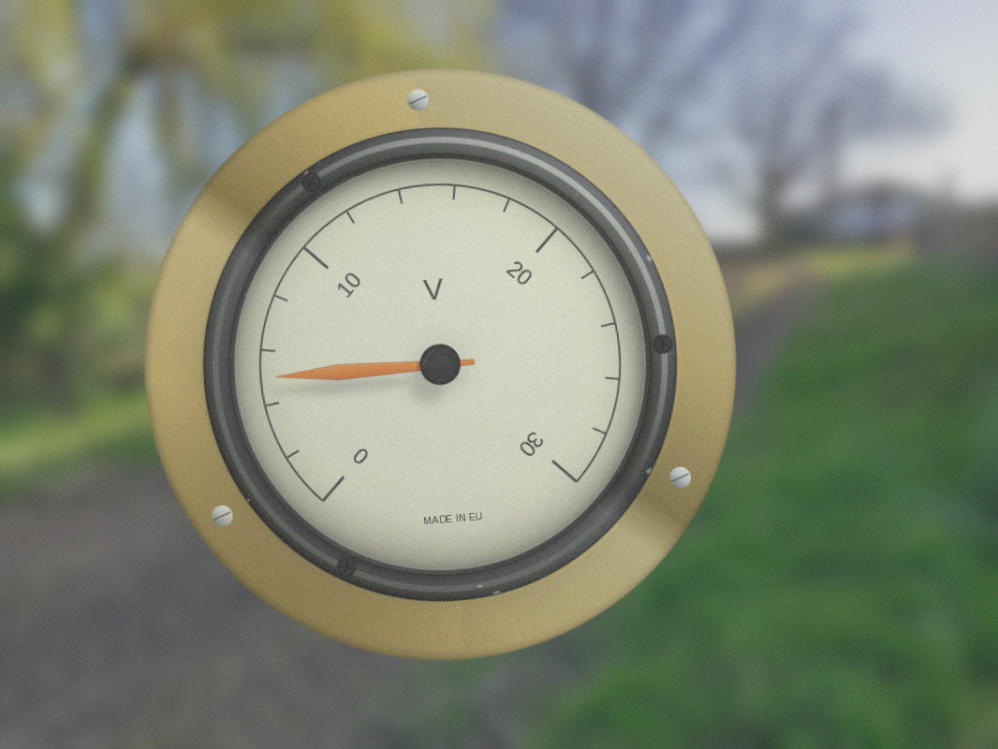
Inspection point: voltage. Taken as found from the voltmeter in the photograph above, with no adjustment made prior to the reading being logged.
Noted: 5 V
